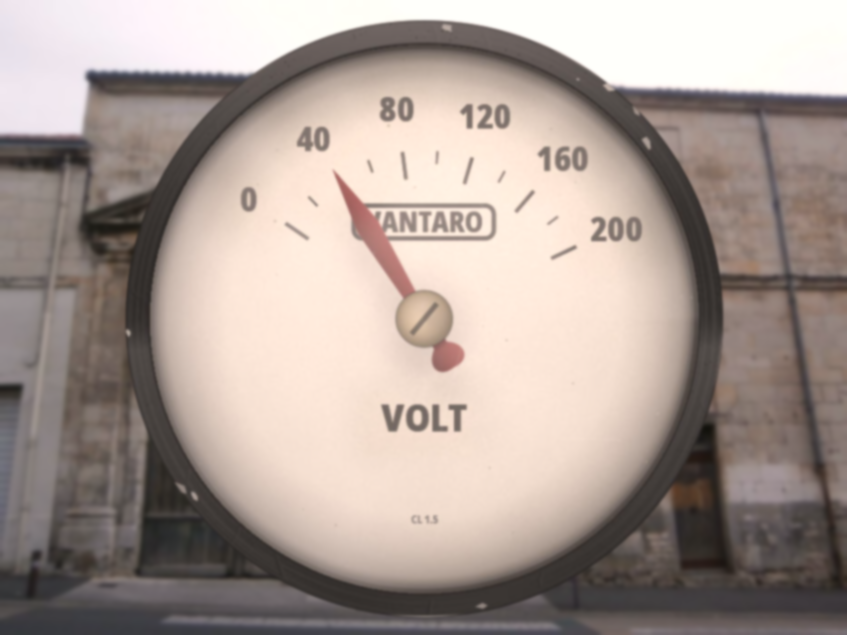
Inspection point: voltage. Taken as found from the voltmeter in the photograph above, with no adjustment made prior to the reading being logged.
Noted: 40 V
